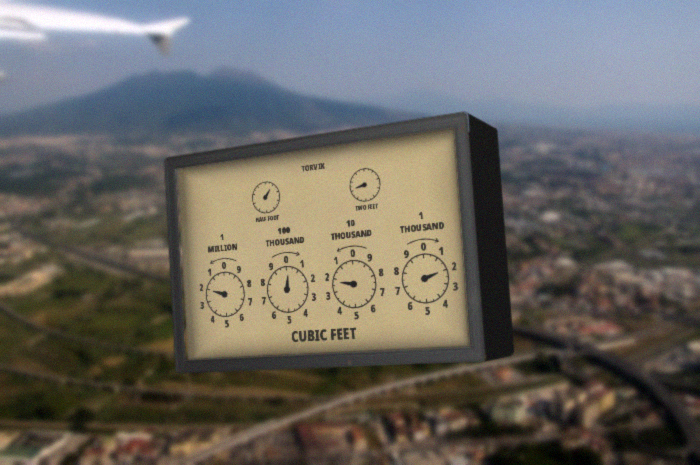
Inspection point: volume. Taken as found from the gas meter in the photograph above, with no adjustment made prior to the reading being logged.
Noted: 202200 ft³
